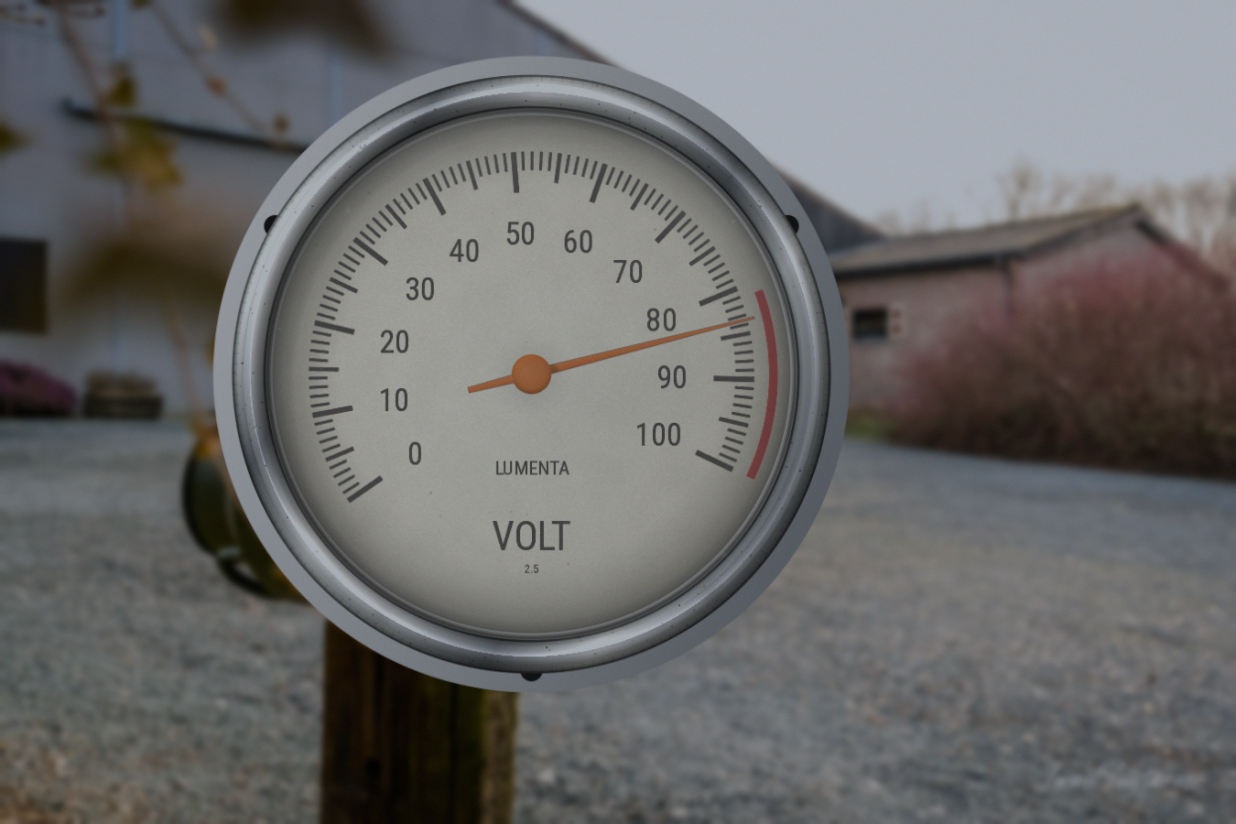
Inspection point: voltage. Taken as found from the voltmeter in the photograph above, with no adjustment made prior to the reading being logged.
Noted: 83.5 V
